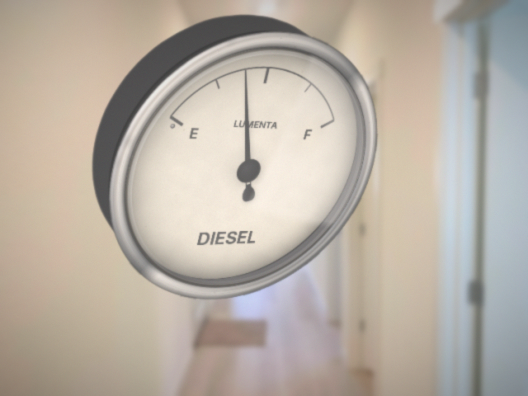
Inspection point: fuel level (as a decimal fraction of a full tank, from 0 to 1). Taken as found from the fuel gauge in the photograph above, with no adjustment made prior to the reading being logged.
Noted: 0.375
